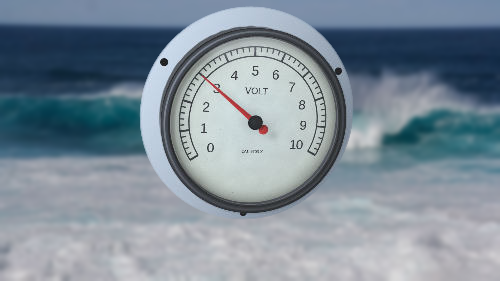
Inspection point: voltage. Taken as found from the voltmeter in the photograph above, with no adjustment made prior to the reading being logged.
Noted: 3 V
